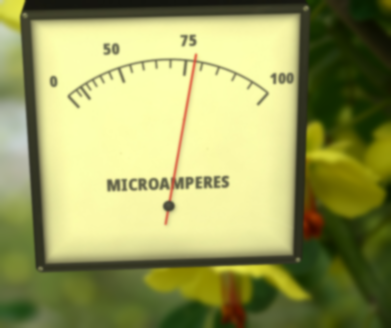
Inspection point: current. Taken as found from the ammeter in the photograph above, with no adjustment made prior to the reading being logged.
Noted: 77.5 µA
